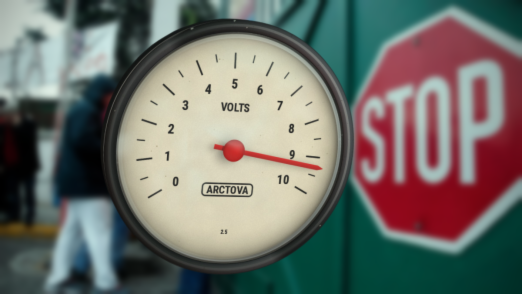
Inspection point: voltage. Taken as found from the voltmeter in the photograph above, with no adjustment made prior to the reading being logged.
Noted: 9.25 V
